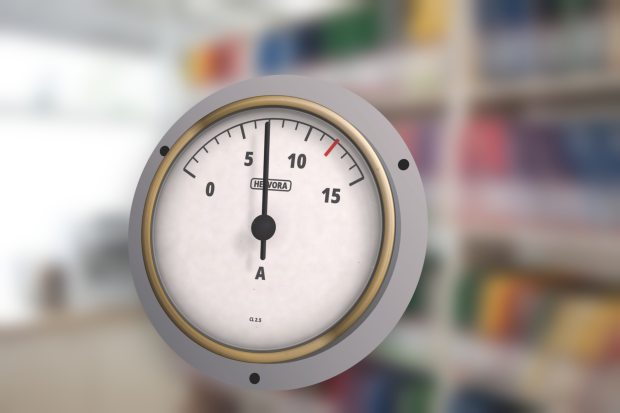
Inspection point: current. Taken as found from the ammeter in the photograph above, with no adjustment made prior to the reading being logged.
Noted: 7 A
